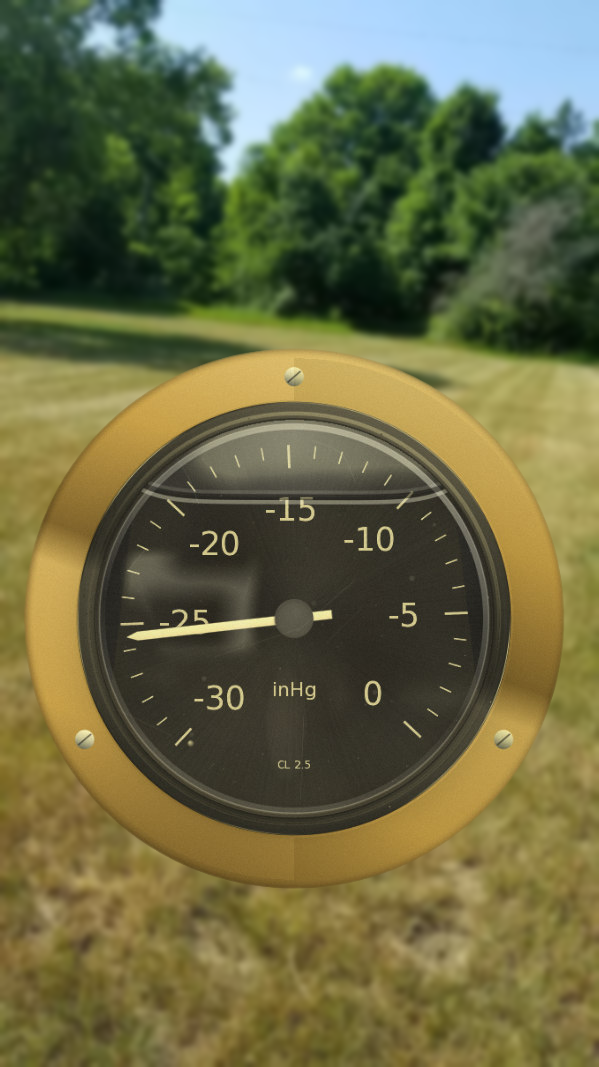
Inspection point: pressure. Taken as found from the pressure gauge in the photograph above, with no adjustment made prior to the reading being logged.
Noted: -25.5 inHg
